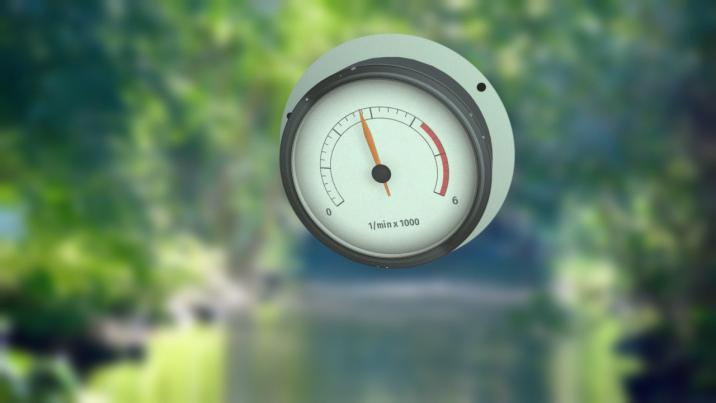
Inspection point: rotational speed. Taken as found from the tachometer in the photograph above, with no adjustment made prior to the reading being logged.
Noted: 2800 rpm
